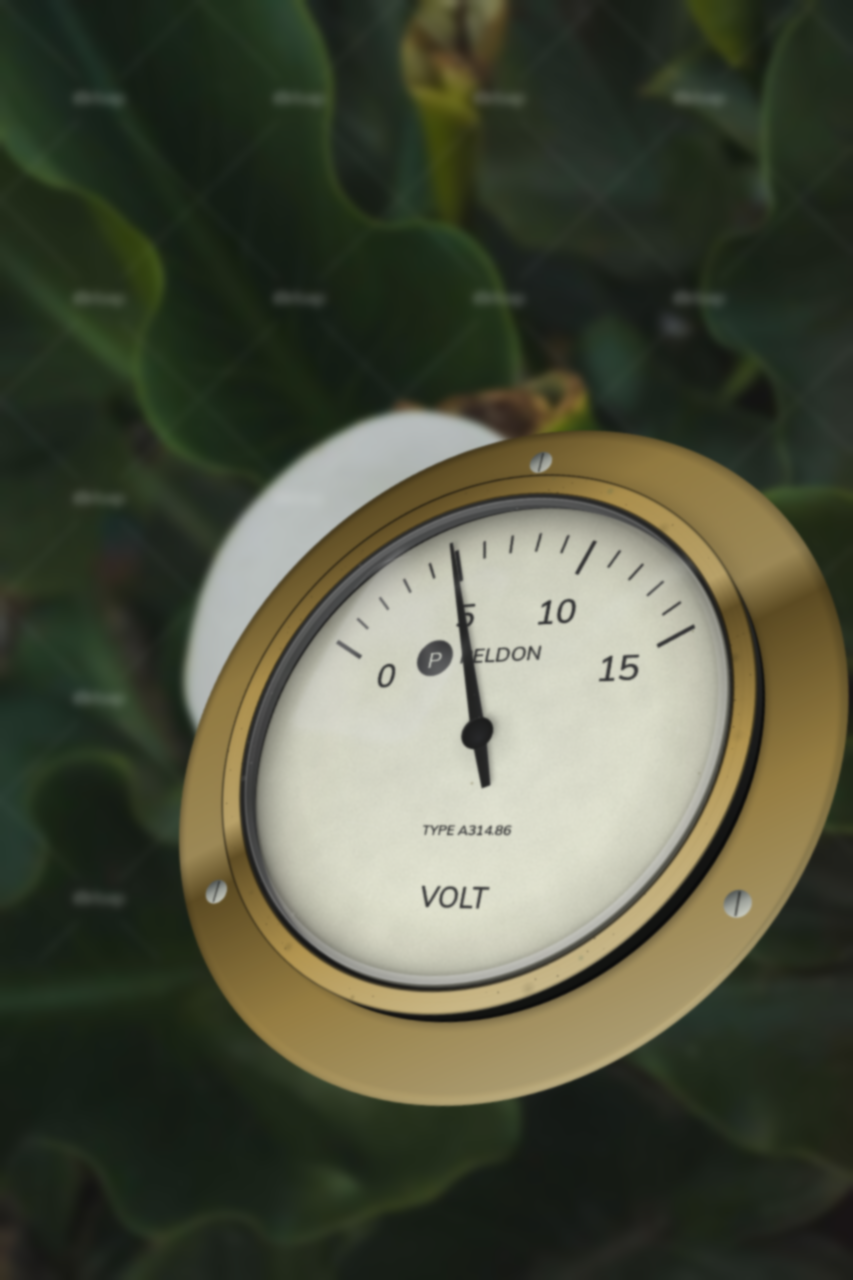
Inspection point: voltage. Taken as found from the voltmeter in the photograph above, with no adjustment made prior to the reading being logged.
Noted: 5 V
